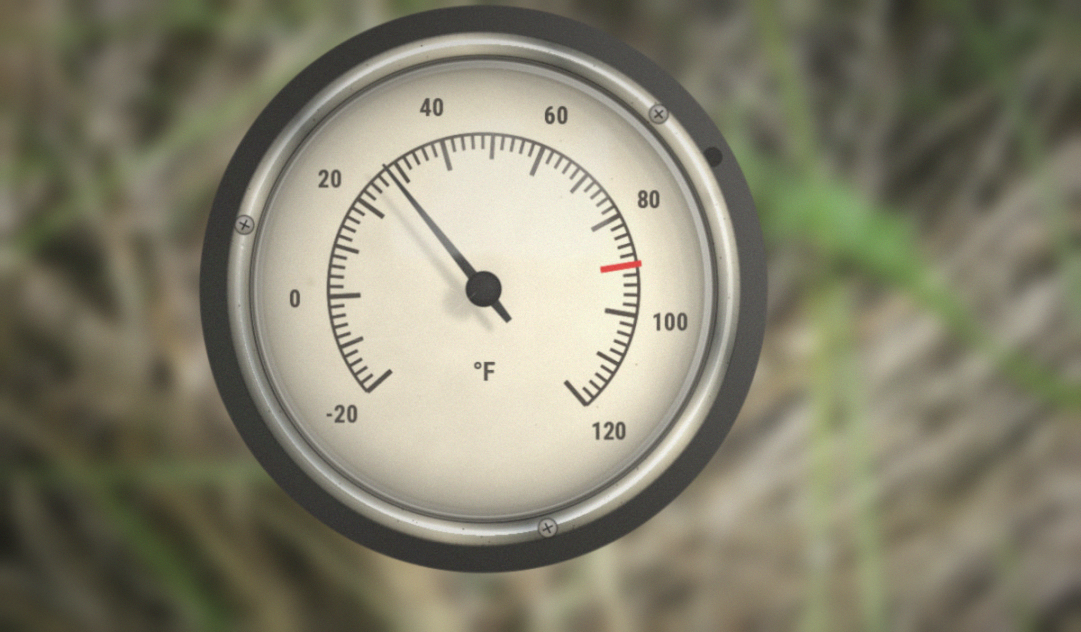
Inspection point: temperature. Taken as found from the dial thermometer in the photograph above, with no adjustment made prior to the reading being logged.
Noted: 28 °F
